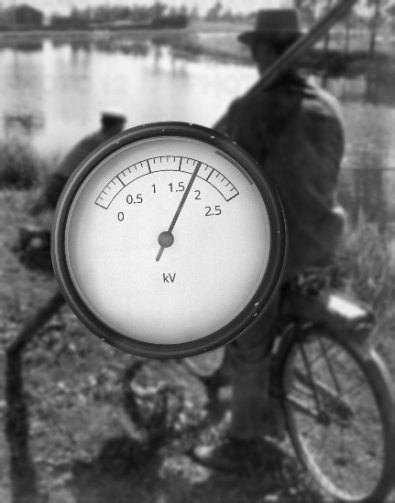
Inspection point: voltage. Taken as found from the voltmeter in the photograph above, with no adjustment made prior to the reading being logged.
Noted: 1.8 kV
